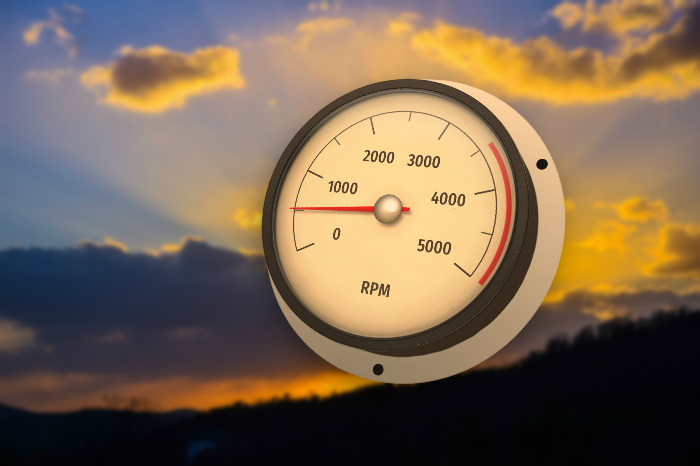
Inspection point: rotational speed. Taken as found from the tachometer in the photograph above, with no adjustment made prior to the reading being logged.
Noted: 500 rpm
